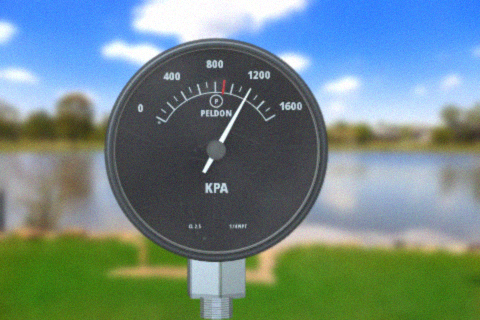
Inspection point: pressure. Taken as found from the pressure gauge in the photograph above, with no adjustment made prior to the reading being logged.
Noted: 1200 kPa
